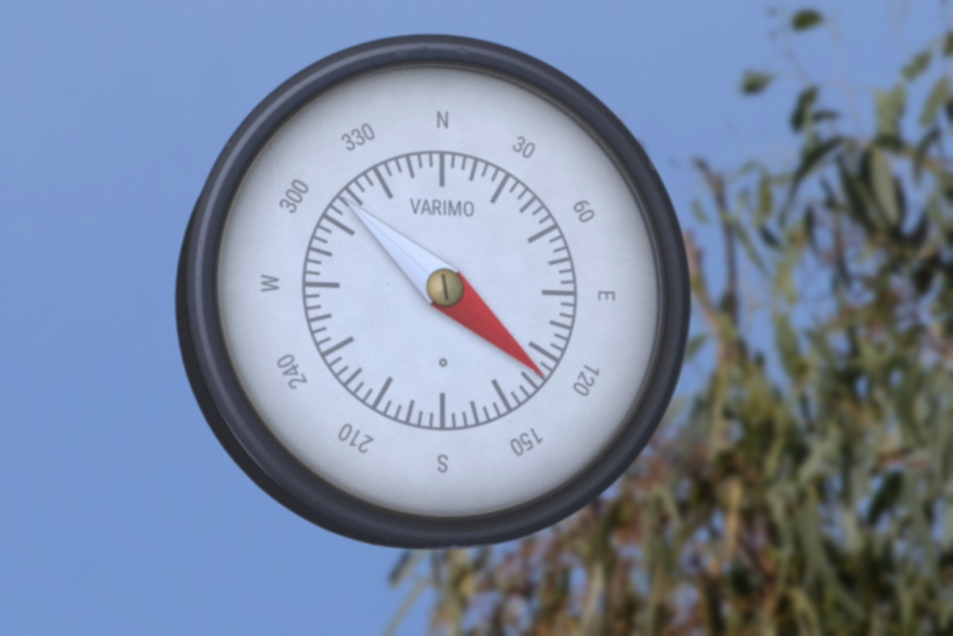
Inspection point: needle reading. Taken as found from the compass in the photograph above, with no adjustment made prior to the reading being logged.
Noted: 130 °
